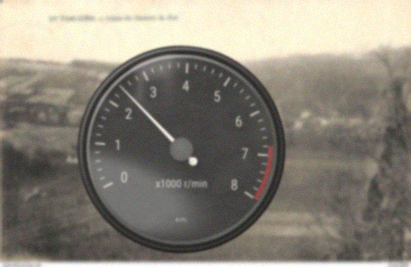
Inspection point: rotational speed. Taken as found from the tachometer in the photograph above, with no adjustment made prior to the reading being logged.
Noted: 2400 rpm
